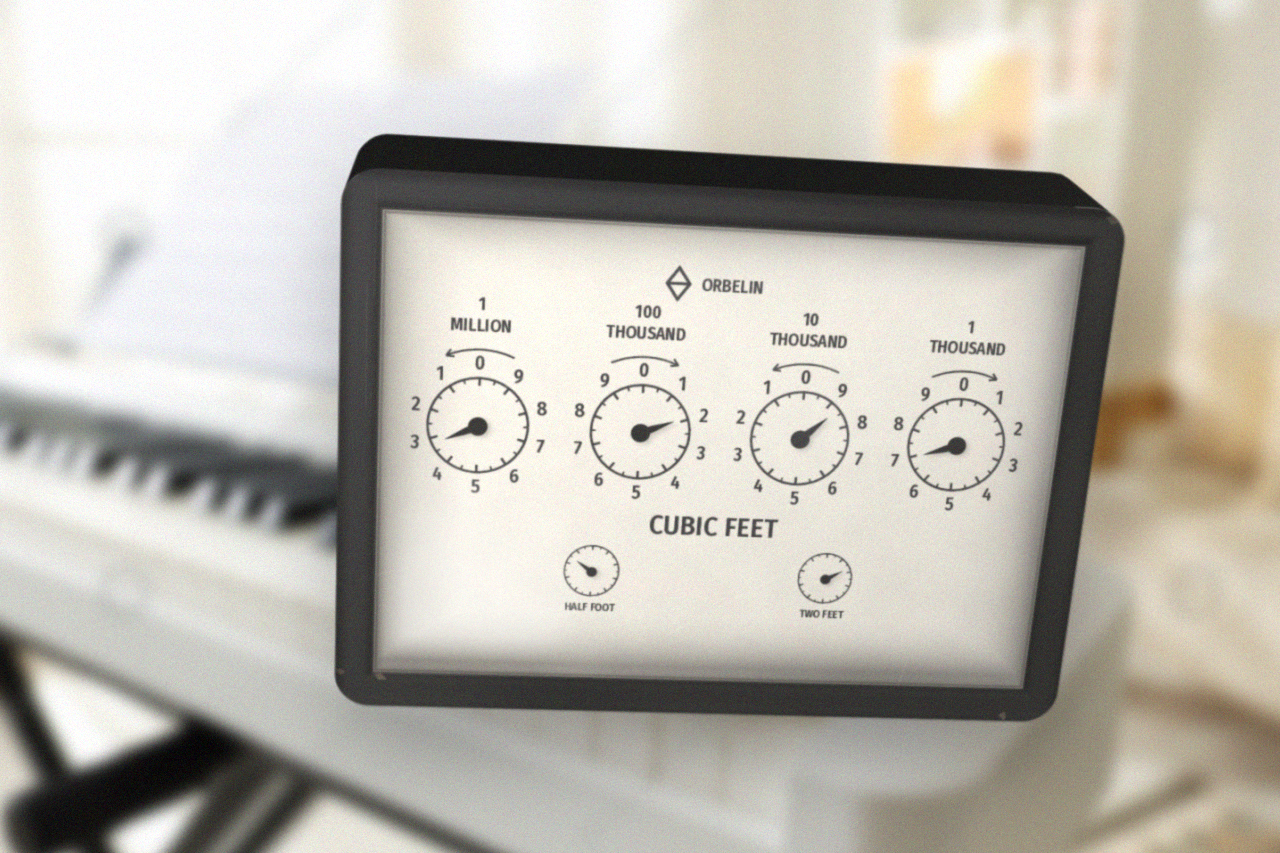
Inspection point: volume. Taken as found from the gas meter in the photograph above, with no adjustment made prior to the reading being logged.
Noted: 318700 ft³
